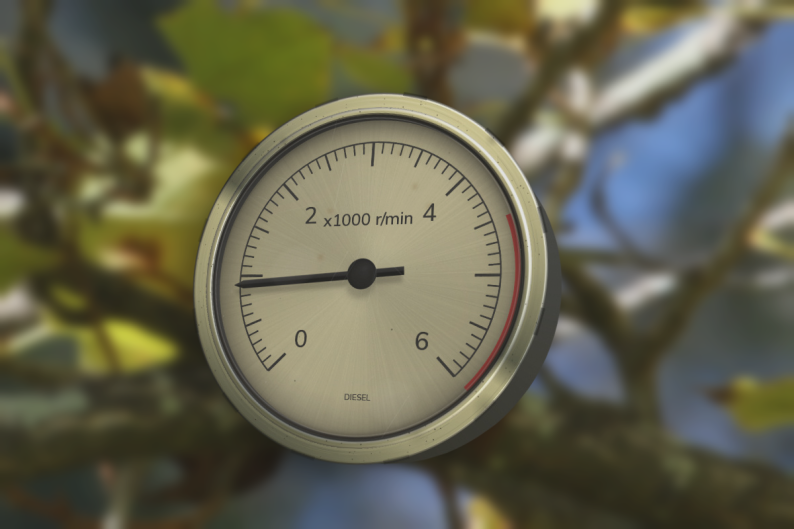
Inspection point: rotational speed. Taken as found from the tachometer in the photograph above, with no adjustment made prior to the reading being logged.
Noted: 900 rpm
